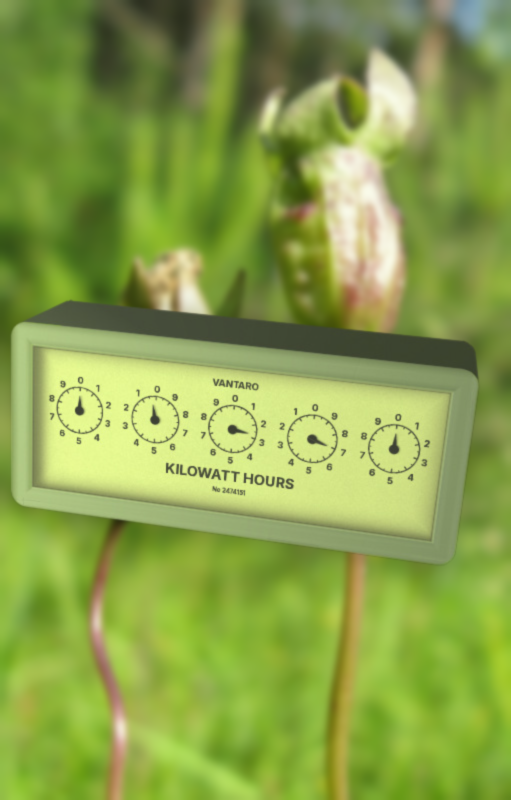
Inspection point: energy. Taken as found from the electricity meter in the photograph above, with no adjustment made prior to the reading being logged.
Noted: 270 kWh
